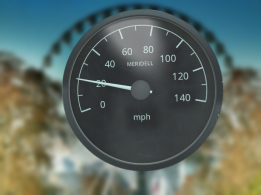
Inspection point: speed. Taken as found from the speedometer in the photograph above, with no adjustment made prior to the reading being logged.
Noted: 20 mph
